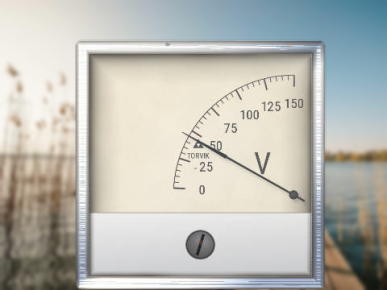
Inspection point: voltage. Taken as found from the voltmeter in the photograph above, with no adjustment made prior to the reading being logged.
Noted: 45 V
